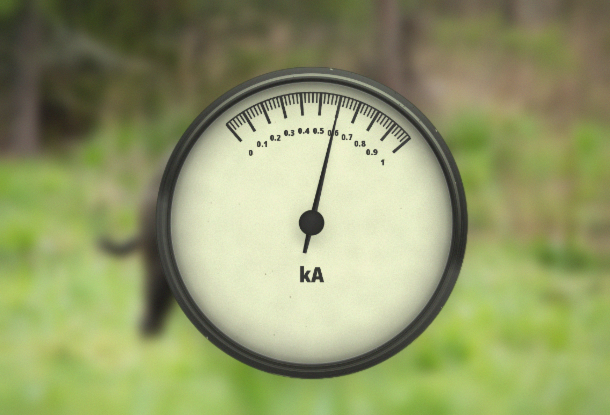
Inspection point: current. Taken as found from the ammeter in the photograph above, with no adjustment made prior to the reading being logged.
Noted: 0.6 kA
